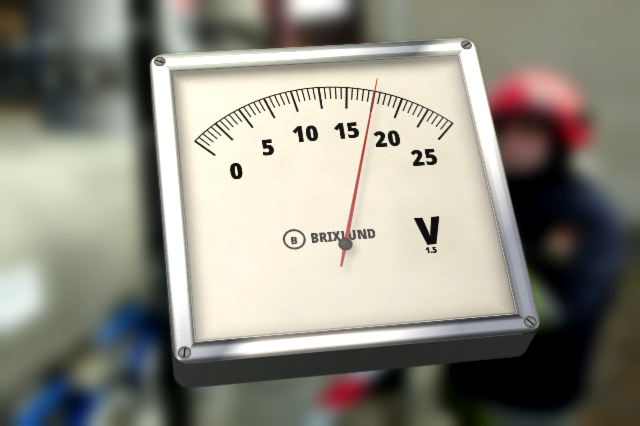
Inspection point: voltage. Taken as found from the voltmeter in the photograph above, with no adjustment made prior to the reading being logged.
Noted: 17.5 V
